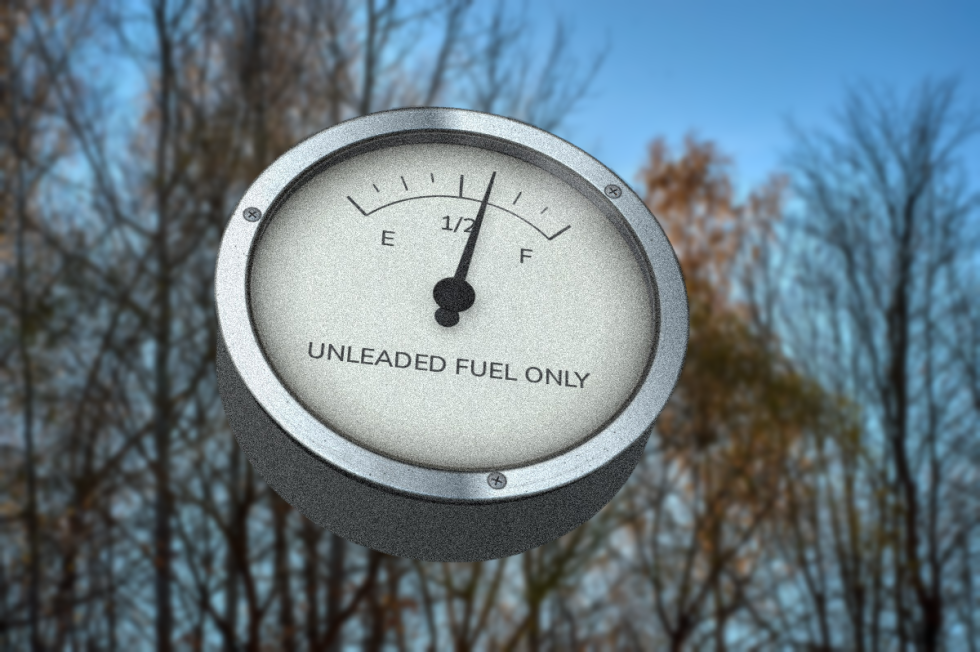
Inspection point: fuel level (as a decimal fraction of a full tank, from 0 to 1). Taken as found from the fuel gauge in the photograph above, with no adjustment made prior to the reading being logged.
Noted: 0.625
